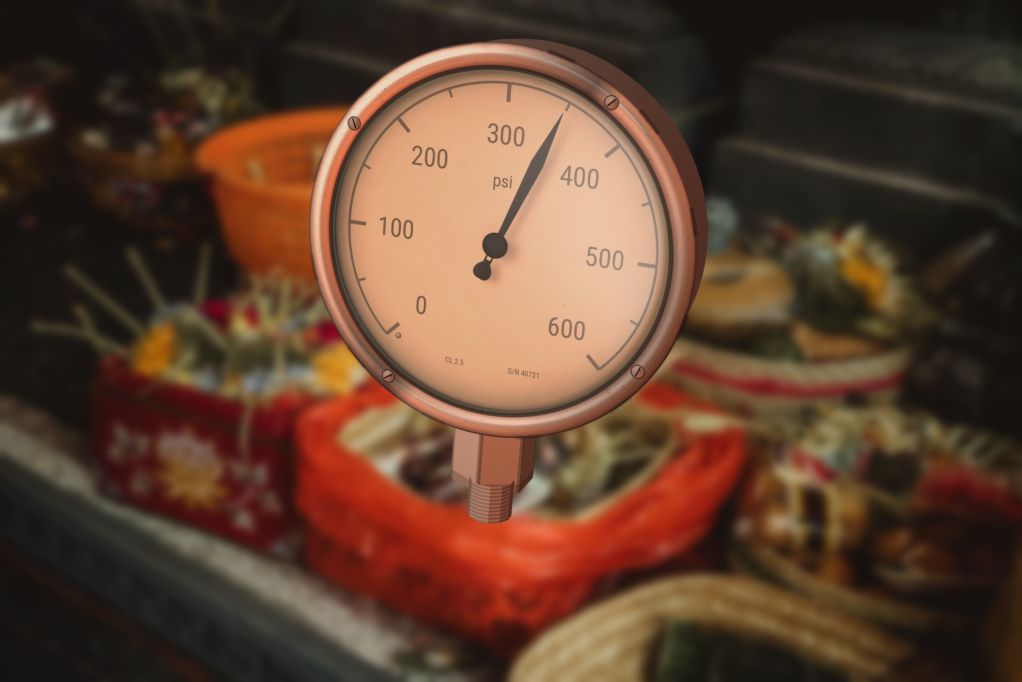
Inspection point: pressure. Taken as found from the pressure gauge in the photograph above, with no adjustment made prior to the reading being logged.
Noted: 350 psi
